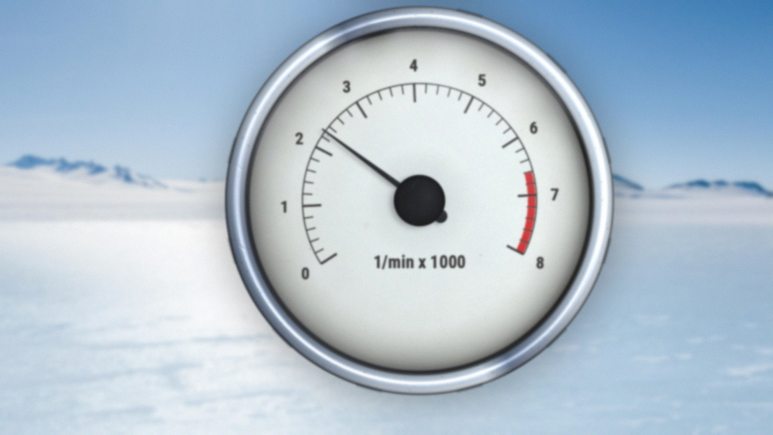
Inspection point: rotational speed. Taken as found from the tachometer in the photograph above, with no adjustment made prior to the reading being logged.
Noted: 2300 rpm
